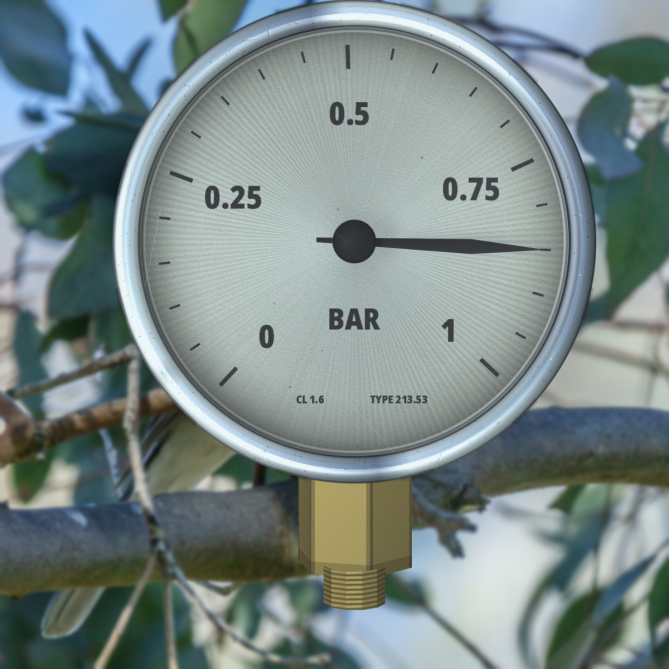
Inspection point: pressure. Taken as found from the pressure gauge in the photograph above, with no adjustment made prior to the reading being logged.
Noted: 0.85 bar
